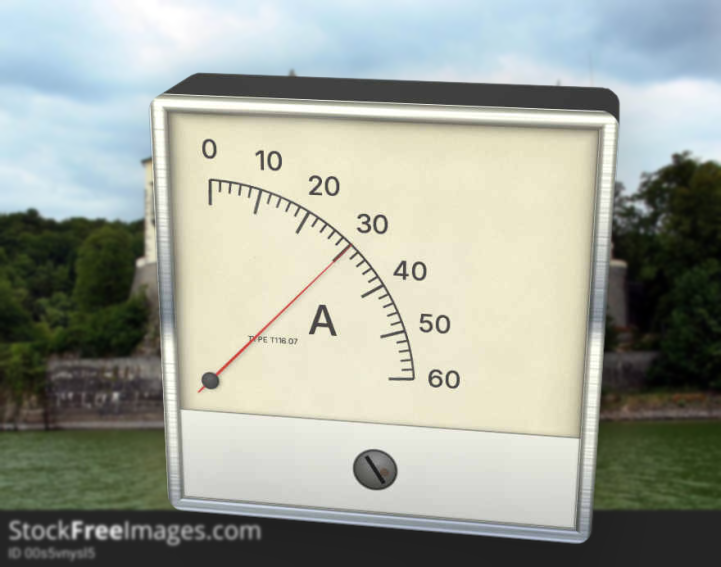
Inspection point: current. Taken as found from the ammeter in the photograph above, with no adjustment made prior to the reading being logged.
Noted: 30 A
